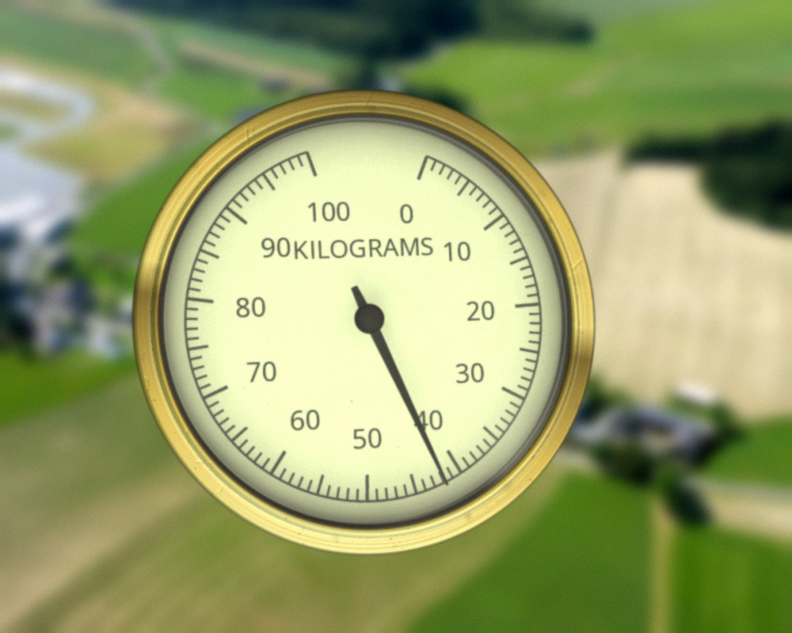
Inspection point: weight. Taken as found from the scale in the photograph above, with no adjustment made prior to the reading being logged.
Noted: 42 kg
